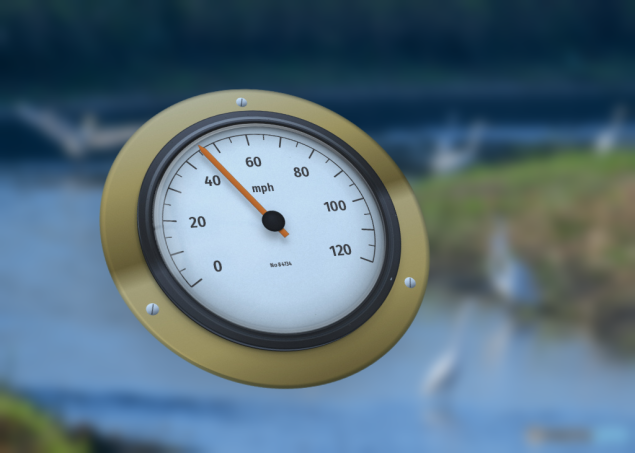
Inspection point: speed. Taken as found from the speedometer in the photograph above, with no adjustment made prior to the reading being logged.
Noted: 45 mph
